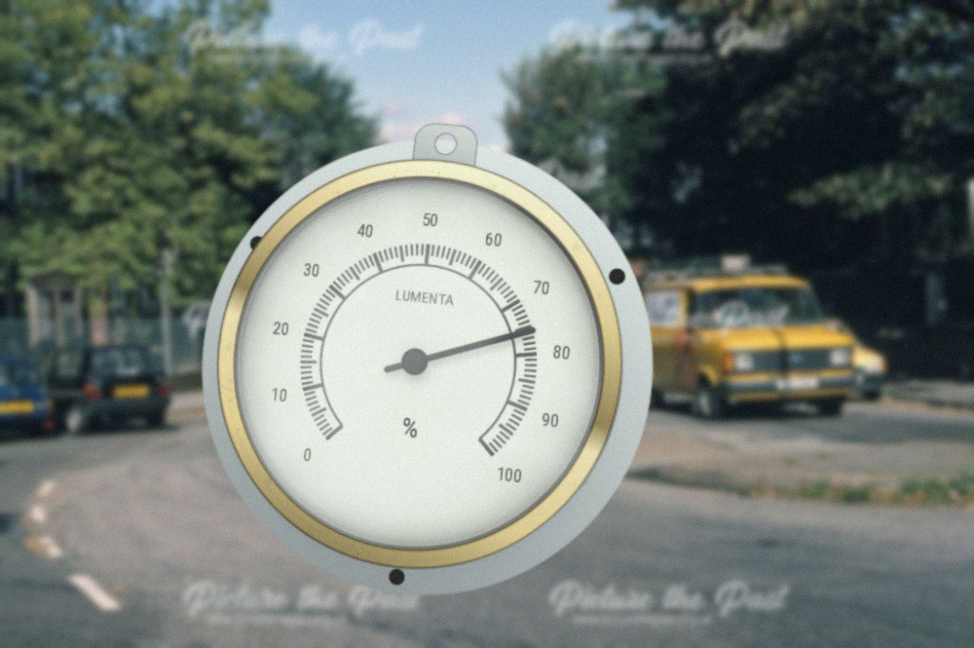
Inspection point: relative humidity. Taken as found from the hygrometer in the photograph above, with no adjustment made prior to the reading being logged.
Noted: 76 %
